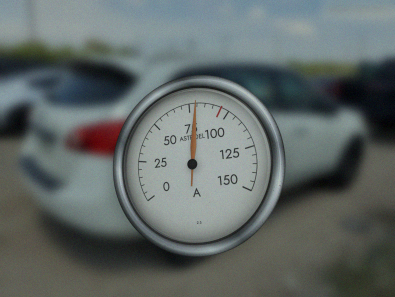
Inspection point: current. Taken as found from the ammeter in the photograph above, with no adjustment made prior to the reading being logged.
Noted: 80 A
